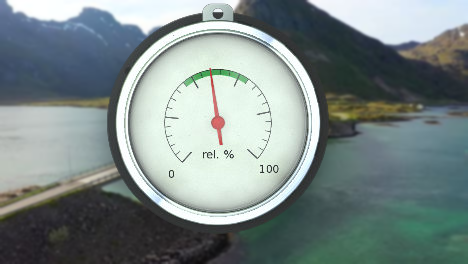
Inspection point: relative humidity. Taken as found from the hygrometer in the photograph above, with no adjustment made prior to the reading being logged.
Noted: 48 %
